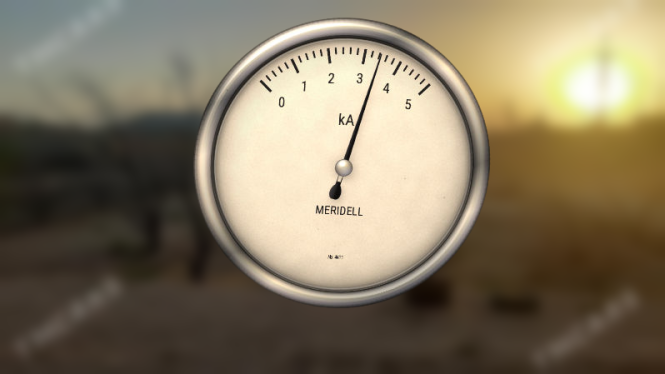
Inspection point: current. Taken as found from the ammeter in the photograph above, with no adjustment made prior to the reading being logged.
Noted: 3.4 kA
